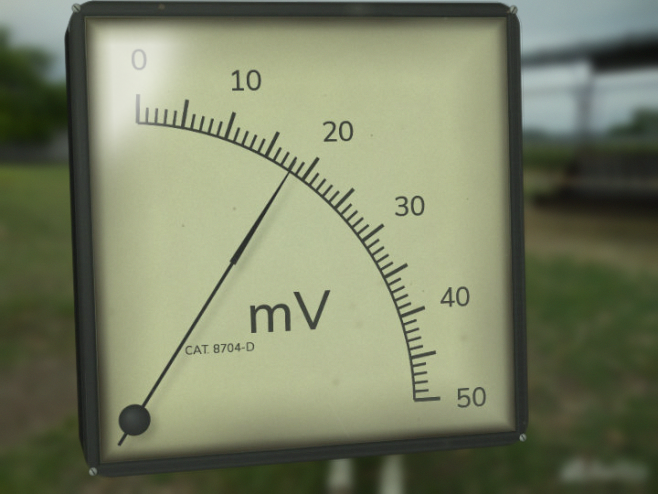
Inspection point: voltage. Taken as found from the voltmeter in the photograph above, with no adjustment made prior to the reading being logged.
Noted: 18 mV
